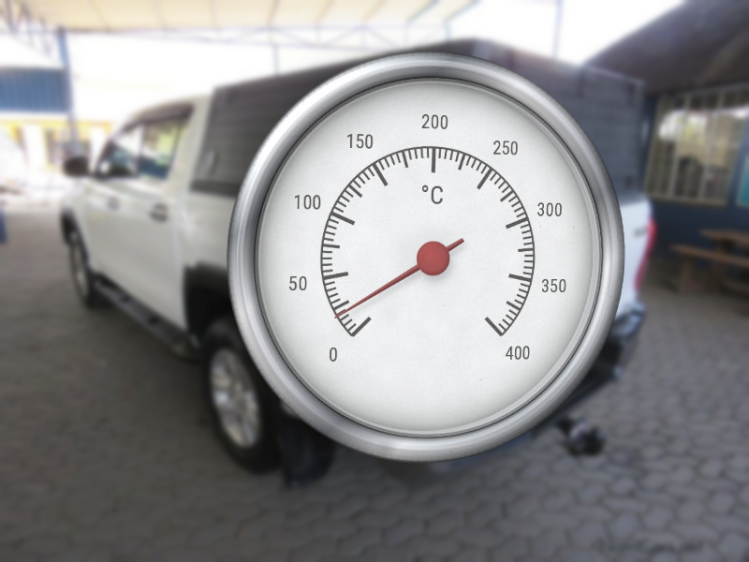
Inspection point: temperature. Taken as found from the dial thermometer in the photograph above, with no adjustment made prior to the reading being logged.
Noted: 20 °C
